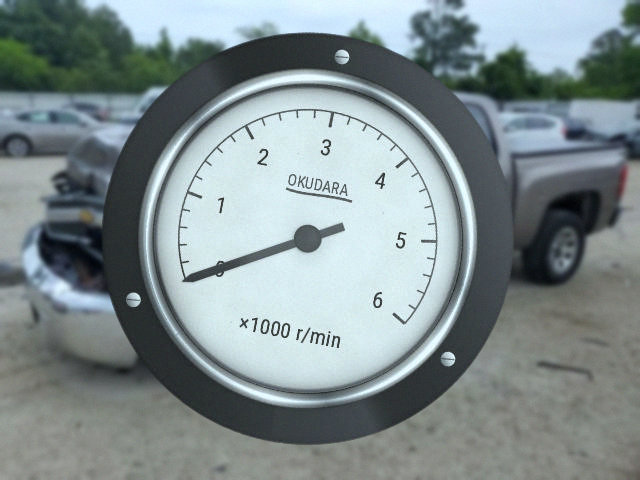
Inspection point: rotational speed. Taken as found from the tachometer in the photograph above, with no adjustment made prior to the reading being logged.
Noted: 0 rpm
